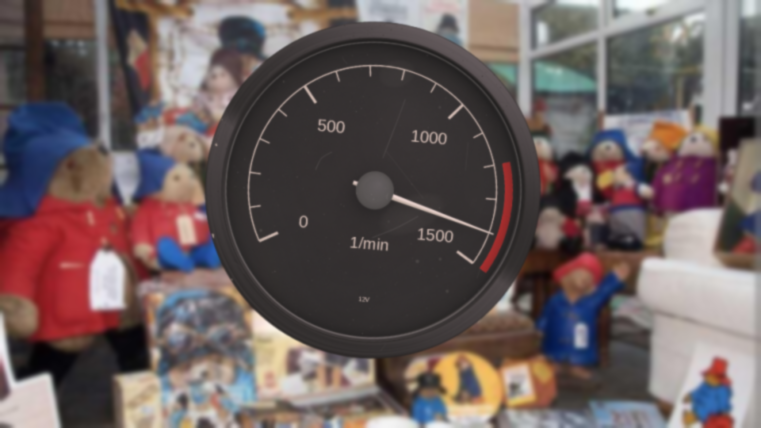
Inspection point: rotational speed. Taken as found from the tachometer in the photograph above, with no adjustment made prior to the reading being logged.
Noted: 1400 rpm
